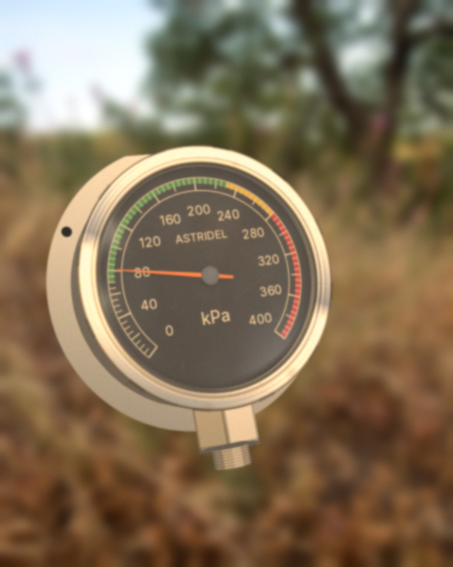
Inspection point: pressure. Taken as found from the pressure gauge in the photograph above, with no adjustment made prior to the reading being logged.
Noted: 80 kPa
